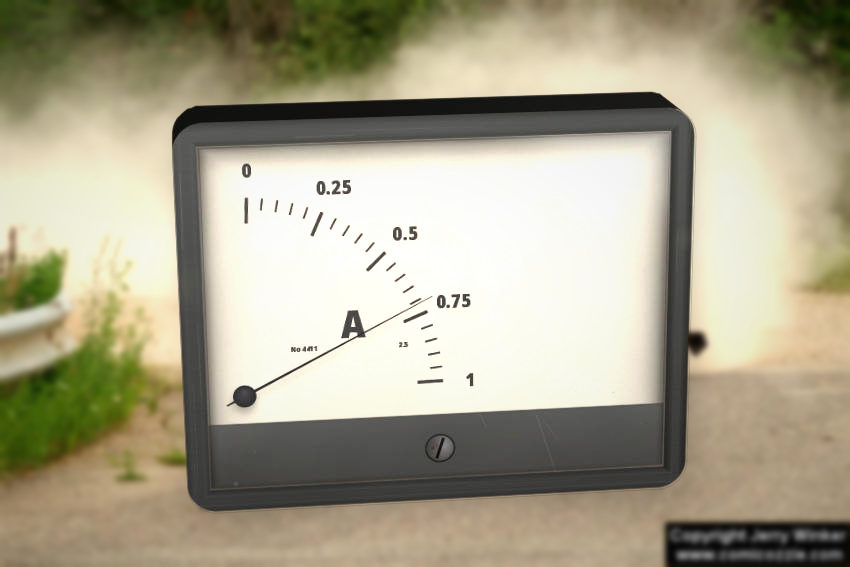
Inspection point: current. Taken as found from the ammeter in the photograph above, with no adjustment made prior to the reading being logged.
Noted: 0.7 A
